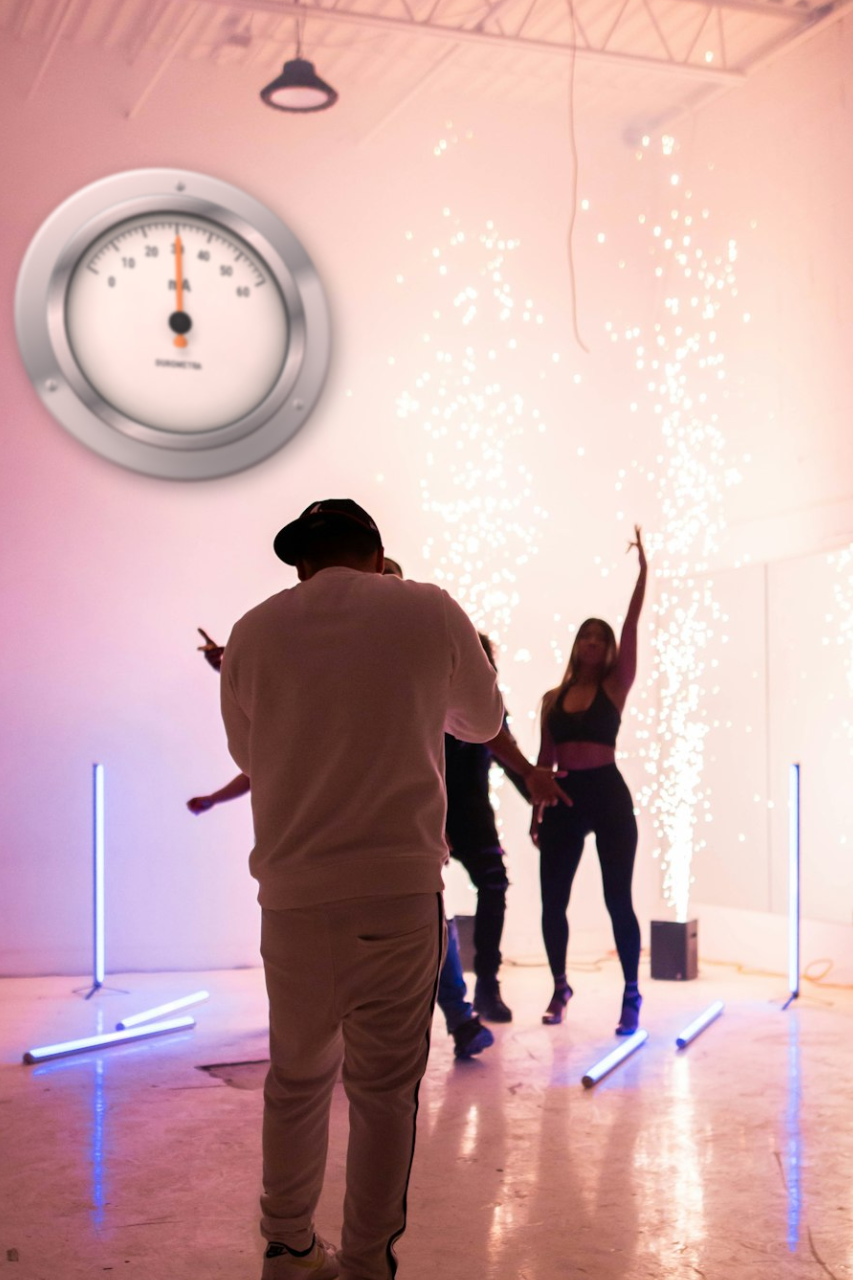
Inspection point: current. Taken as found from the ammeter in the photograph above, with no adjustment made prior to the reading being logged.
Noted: 30 mA
